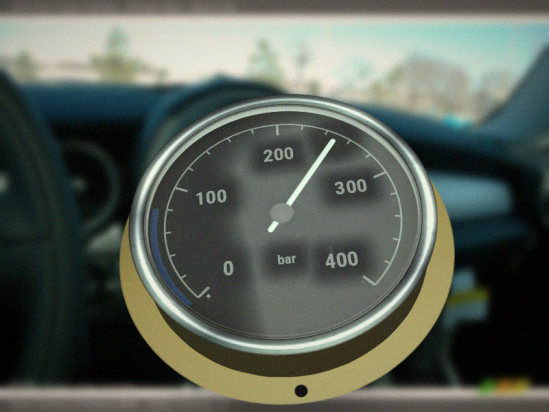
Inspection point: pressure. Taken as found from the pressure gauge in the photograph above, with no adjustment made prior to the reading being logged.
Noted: 250 bar
